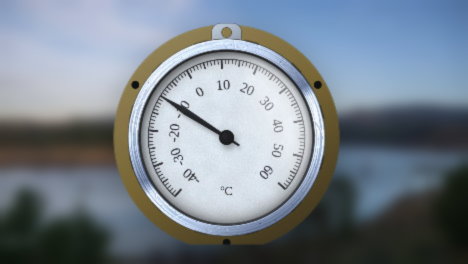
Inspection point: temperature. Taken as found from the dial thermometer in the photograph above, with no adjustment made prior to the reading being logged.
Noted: -10 °C
